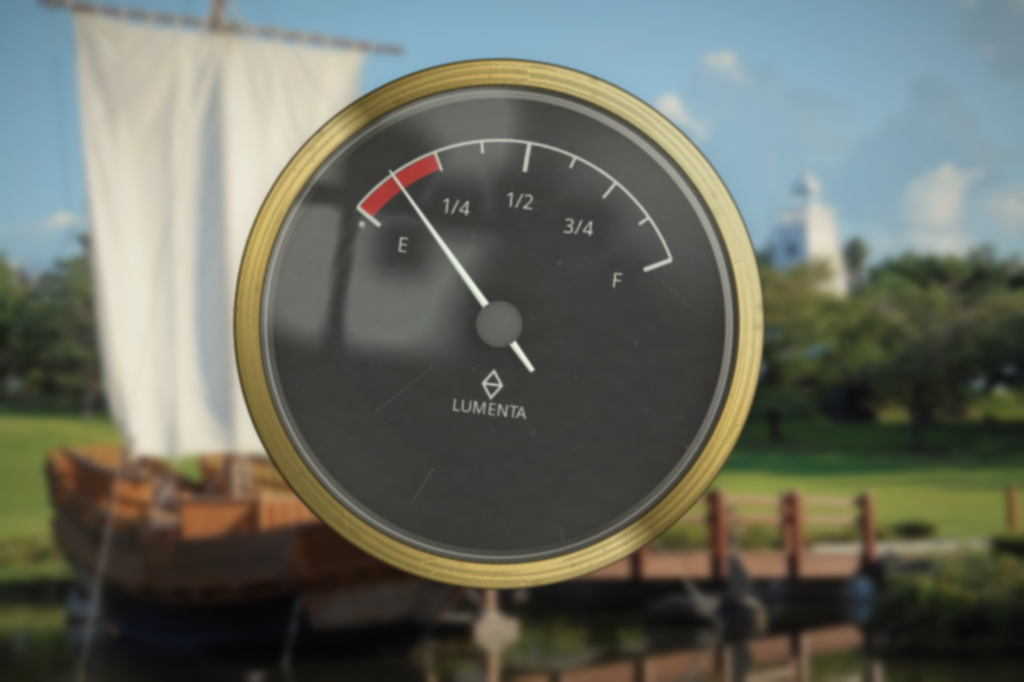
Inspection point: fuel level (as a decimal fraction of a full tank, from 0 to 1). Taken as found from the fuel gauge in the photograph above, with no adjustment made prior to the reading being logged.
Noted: 0.125
